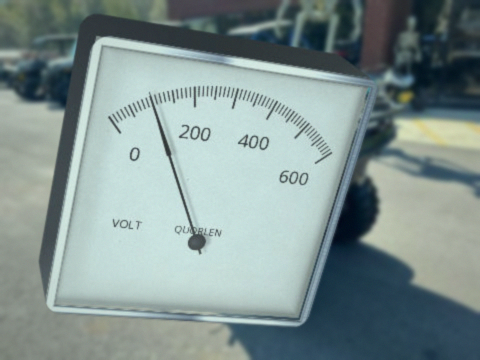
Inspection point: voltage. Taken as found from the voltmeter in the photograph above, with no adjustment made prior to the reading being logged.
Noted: 100 V
